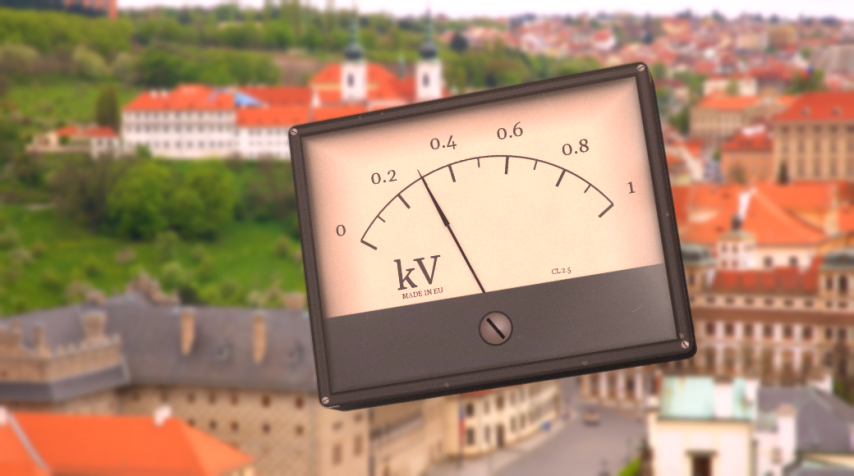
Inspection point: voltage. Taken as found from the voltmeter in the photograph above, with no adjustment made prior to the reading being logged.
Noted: 0.3 kV
